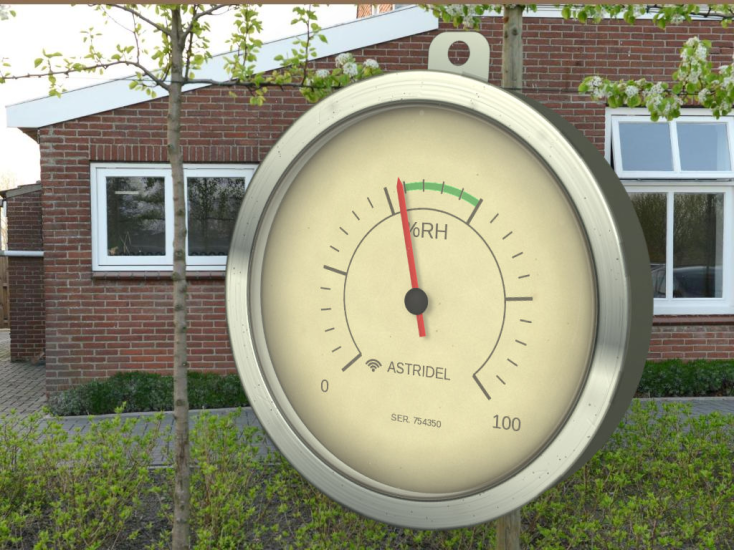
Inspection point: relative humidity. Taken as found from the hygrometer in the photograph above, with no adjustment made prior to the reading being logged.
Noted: 44 %
